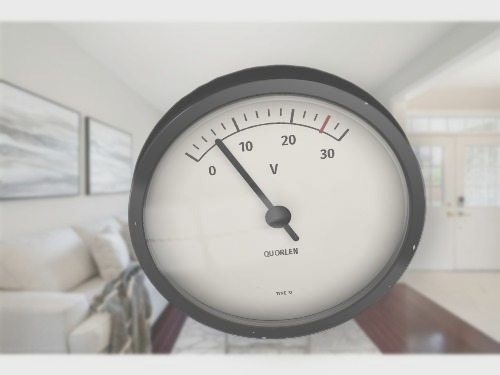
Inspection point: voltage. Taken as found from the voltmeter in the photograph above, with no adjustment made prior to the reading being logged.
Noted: 6 V
